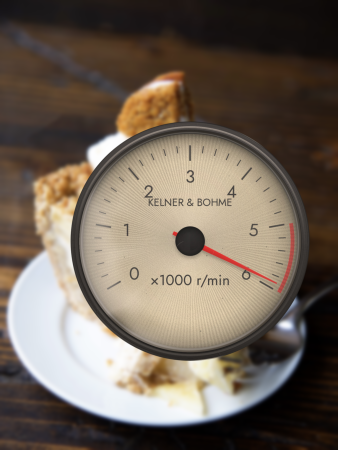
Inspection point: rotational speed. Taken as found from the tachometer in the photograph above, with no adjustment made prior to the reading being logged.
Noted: 5900 rpm
